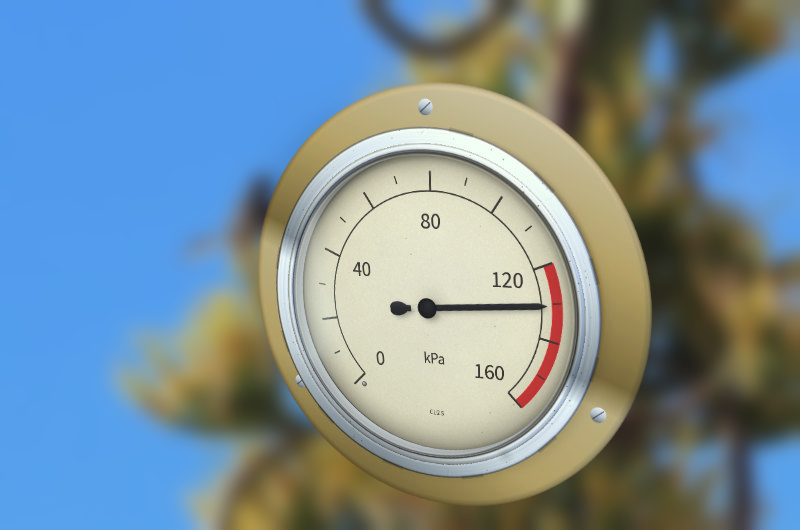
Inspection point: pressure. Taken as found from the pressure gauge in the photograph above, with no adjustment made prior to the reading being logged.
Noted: 130 kPa
